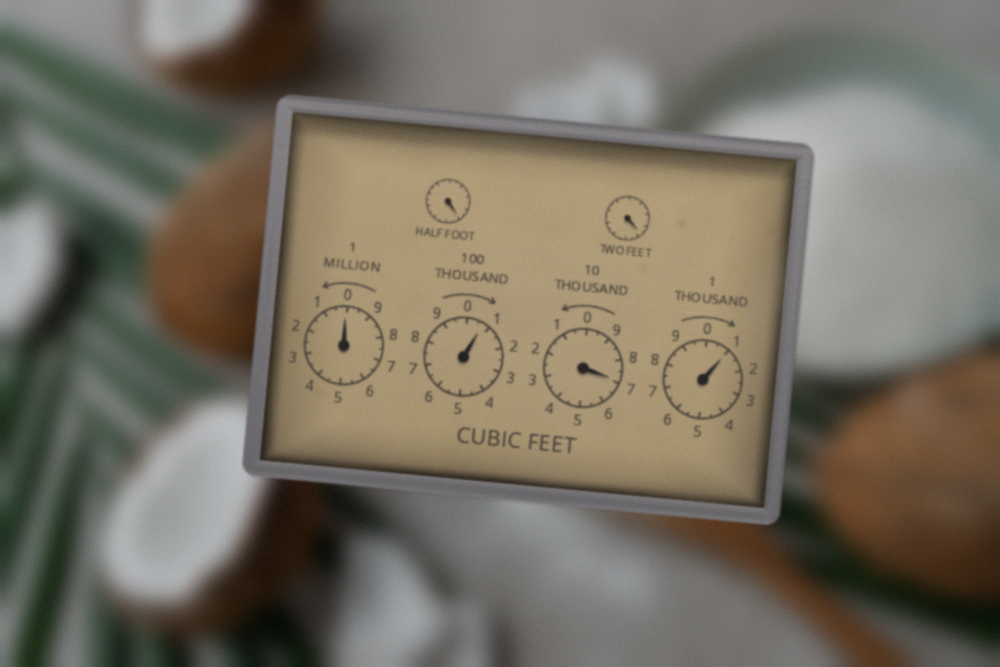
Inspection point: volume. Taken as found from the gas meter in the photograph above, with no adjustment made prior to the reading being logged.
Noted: 7100 ft³
